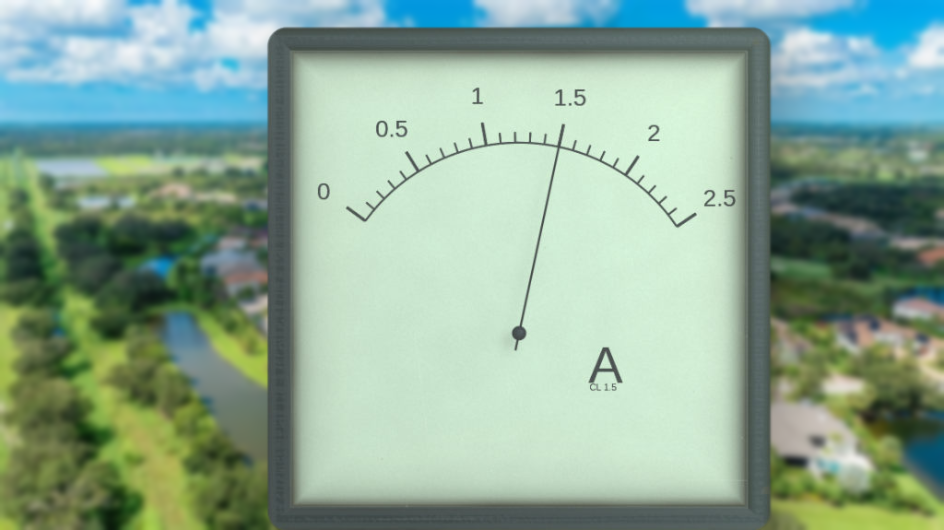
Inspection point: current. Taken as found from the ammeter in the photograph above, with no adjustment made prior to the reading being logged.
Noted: 1.5 A
